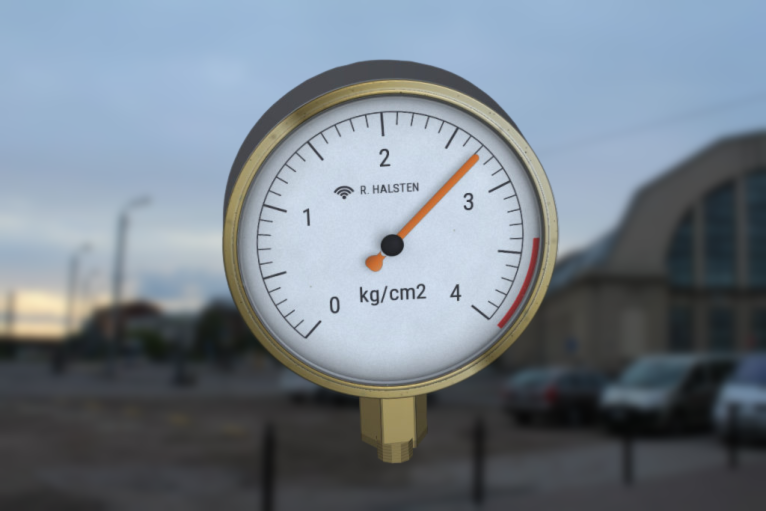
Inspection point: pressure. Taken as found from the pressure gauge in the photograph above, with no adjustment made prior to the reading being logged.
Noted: 2.7 kg/cm²
